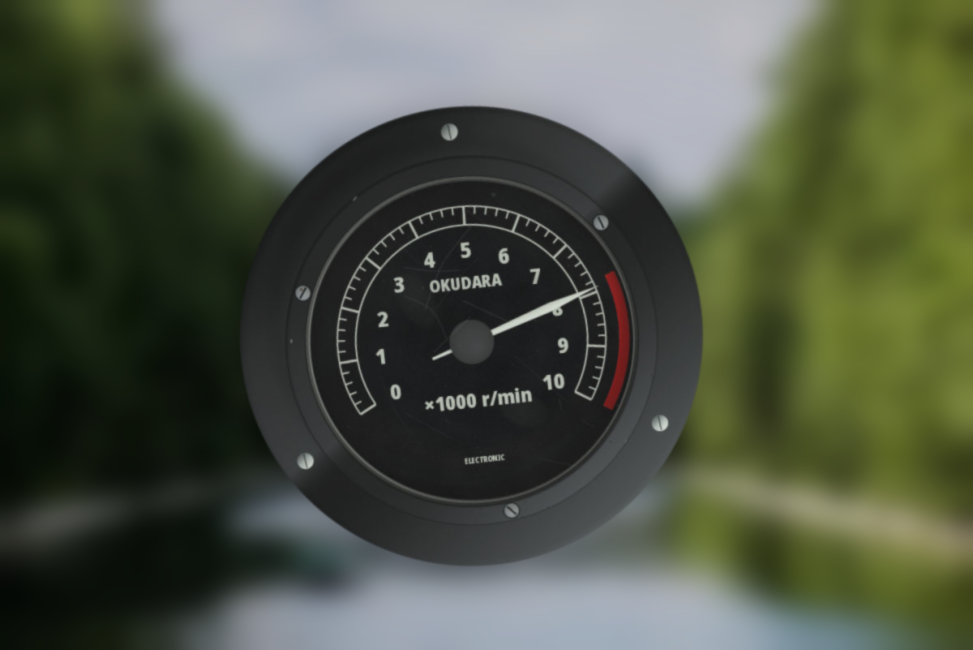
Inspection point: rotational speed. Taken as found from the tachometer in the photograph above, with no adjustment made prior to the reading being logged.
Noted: 7900 rpm
